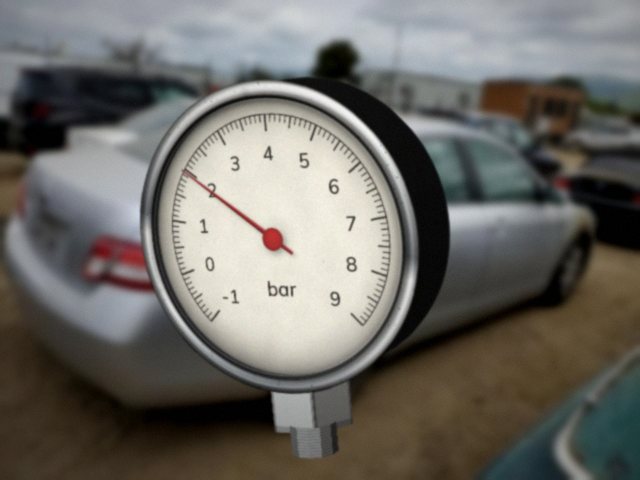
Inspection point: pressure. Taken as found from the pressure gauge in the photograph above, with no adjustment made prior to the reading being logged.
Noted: 2 bar
